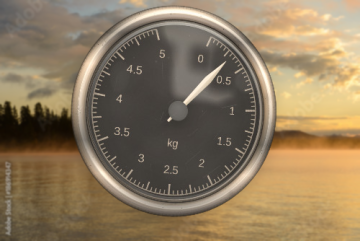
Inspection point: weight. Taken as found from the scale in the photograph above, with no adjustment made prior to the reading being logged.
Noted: 0.3 kg
